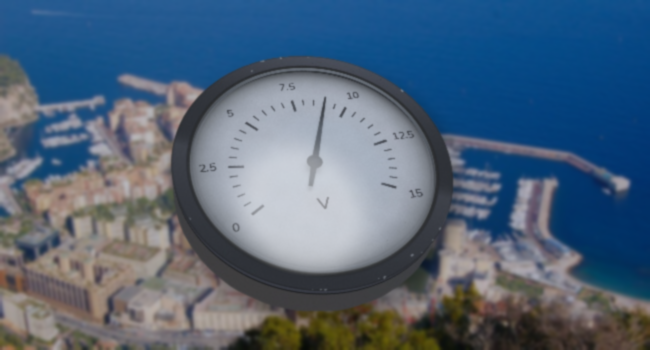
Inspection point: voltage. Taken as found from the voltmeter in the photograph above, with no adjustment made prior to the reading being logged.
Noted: 9 V
